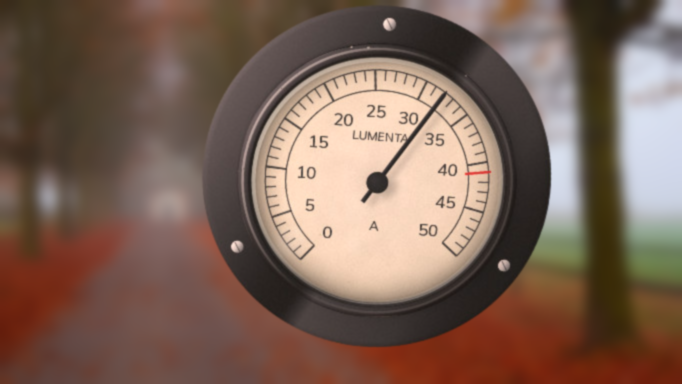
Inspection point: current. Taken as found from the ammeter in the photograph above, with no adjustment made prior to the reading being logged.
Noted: 32 A
